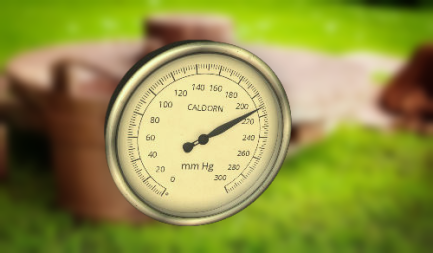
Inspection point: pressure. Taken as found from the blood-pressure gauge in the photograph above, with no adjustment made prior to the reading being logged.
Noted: 210 mmHg
